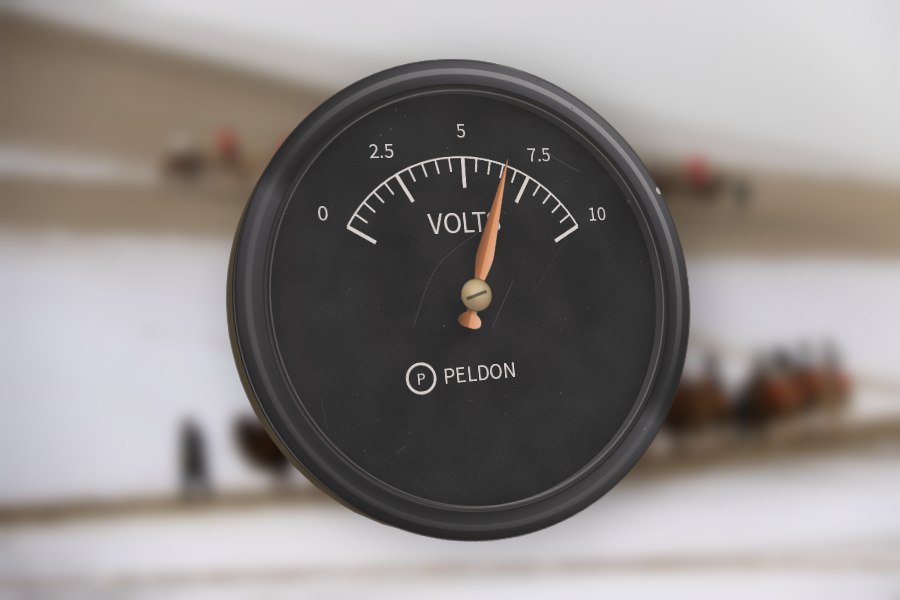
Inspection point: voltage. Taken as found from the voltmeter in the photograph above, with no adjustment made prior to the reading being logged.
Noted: 6.5 V
